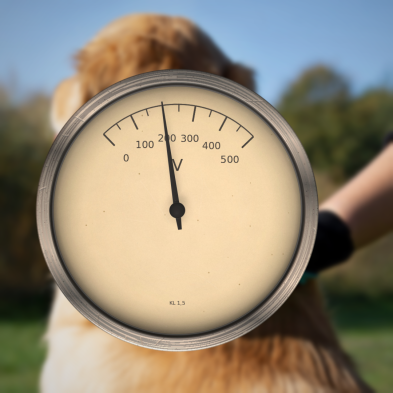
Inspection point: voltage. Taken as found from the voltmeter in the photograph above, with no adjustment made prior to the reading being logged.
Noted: 200 V
